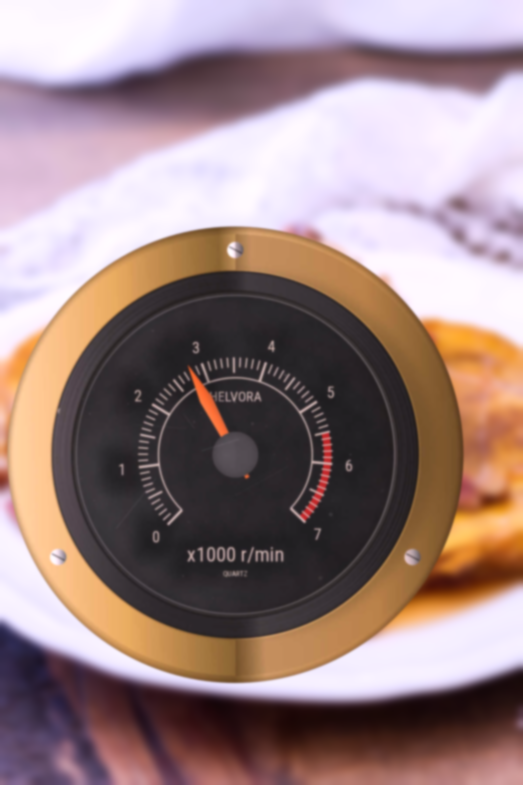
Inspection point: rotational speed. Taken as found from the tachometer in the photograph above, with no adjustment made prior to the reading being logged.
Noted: 2800 rpm
